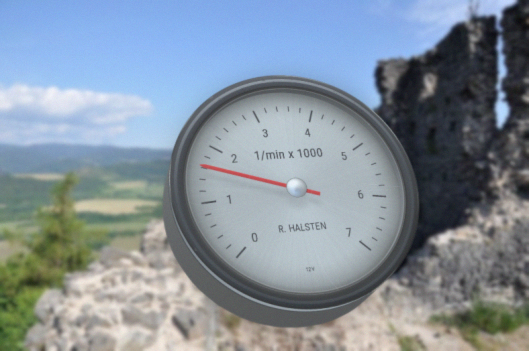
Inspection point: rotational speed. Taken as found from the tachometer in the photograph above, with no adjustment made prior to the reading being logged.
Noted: 1600 rpm
